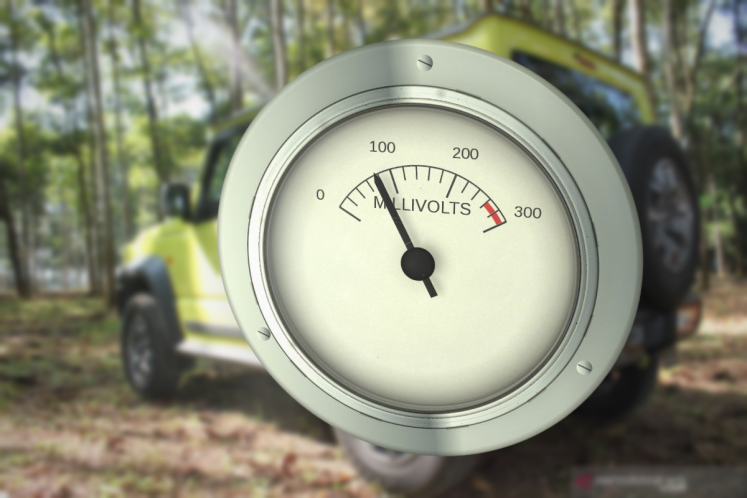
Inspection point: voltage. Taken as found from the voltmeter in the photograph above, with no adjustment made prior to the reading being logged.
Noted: 80 mV
